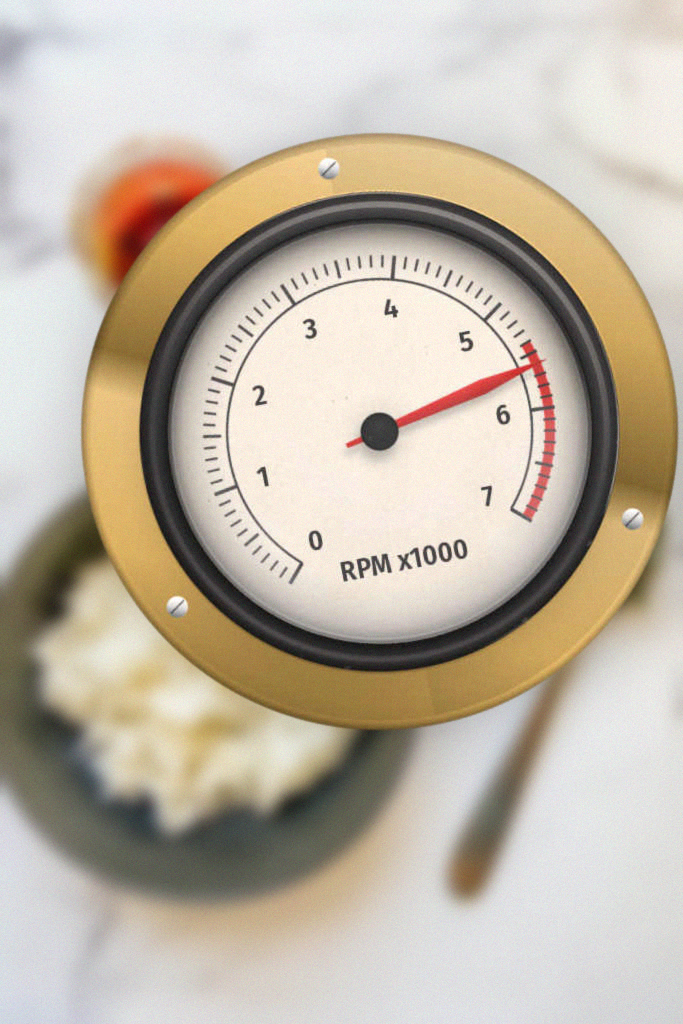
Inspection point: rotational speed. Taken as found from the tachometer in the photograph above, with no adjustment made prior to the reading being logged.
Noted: 5600 rpm
